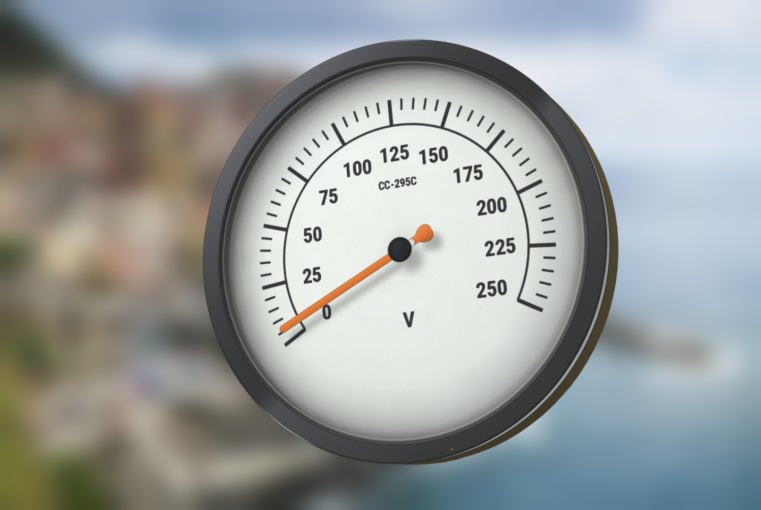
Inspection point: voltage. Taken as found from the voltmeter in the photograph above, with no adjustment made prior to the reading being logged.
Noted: 5 V
